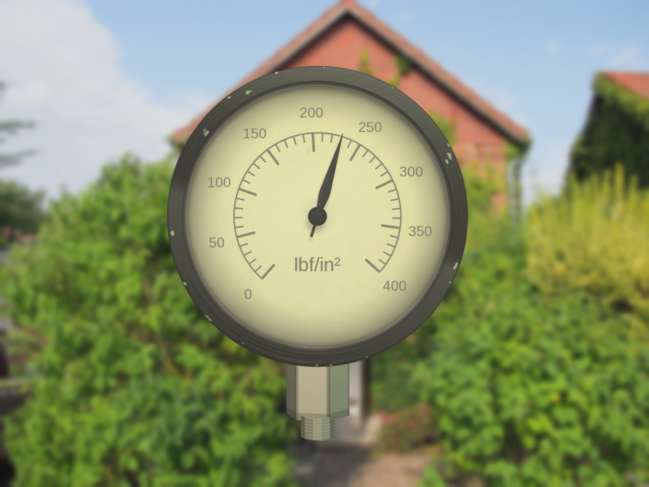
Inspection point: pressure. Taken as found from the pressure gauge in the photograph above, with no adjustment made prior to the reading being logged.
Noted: 230 psi
